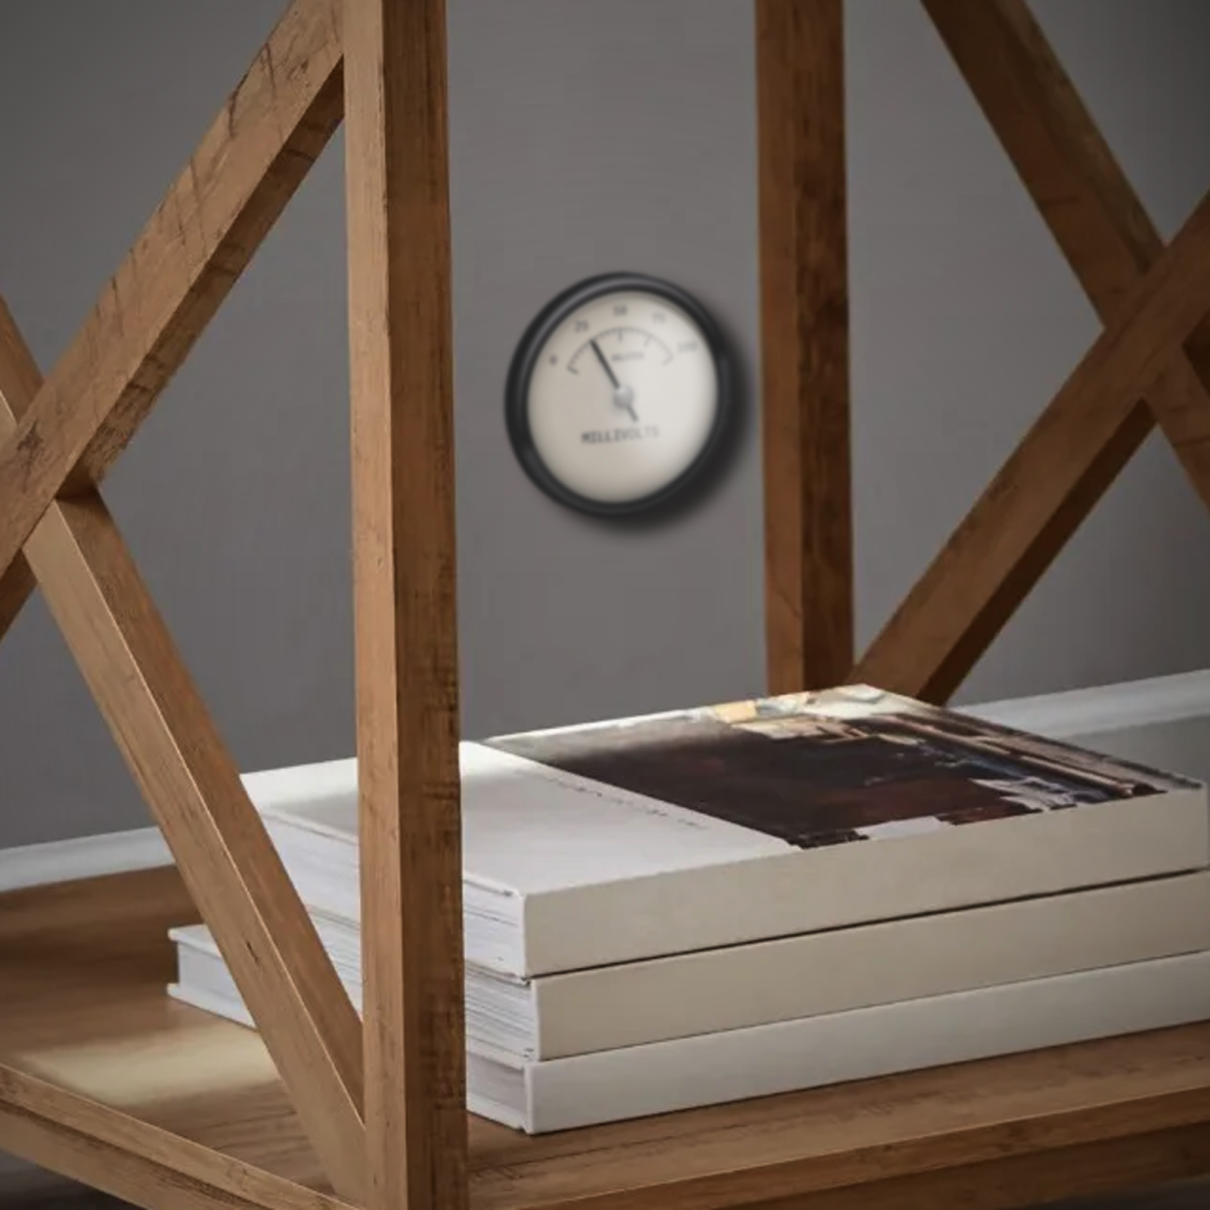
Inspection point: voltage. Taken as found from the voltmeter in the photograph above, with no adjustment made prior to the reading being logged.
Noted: 25 mV
